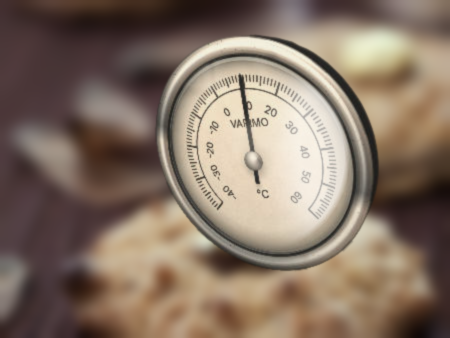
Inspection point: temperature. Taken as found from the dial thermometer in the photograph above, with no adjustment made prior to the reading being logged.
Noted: 10 °C
